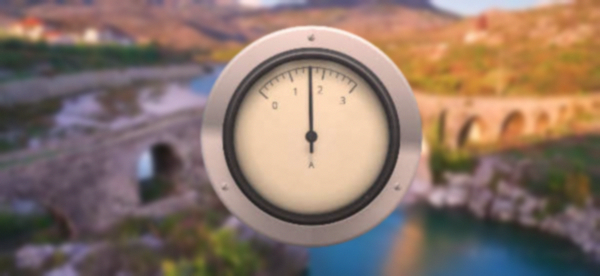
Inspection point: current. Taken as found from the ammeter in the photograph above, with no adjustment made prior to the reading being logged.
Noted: 1.6 A
